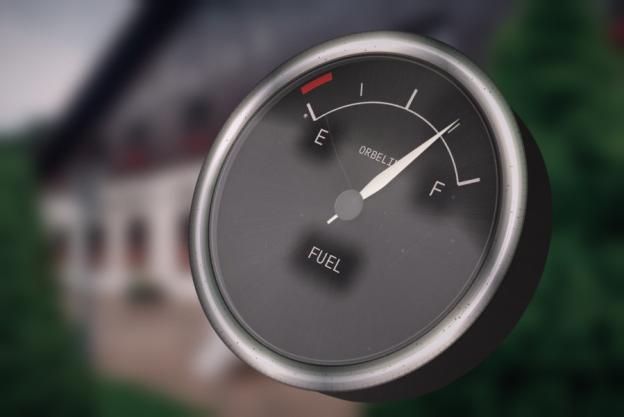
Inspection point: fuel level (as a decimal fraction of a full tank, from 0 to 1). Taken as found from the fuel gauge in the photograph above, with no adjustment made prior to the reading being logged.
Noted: 0.75
